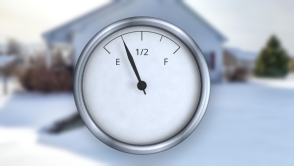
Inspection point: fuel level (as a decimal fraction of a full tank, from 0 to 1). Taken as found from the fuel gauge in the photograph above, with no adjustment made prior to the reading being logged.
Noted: 0.25
